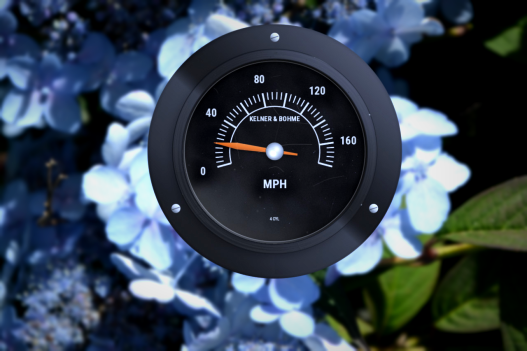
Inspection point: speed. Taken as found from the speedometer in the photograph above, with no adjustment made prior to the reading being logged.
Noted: 20 mph
